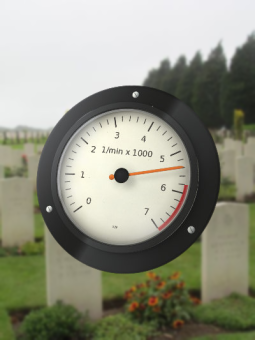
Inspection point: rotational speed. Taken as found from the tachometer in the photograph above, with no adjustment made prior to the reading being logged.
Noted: 5400 rpm
